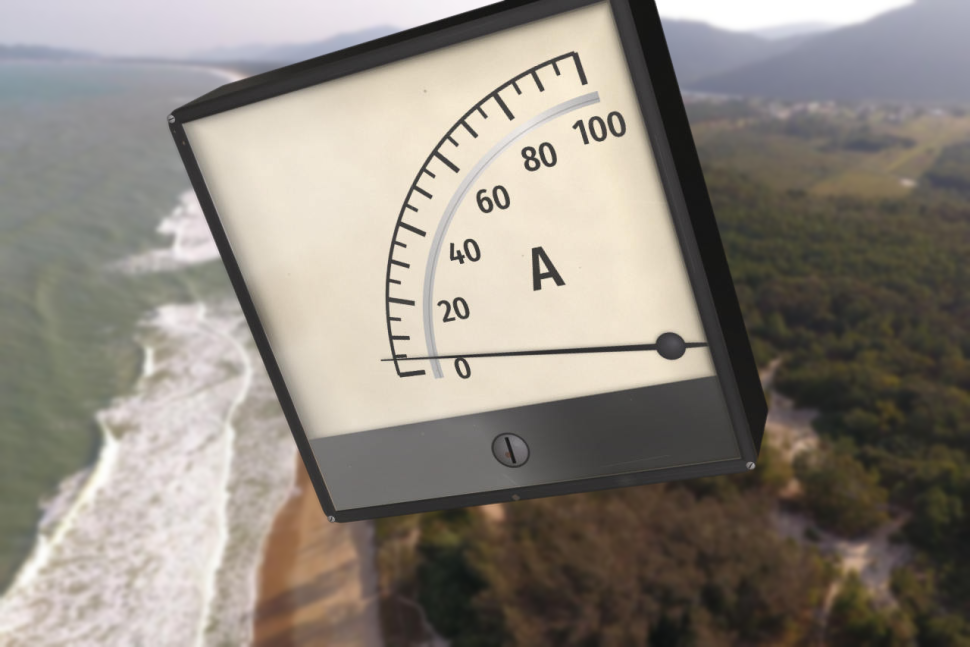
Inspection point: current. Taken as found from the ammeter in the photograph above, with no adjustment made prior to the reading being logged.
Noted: 5 A
